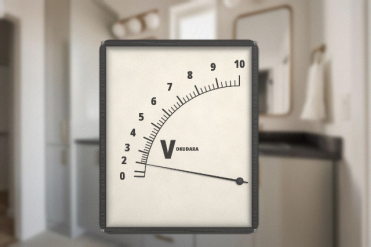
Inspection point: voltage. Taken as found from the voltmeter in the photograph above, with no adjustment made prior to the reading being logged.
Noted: 2 V
